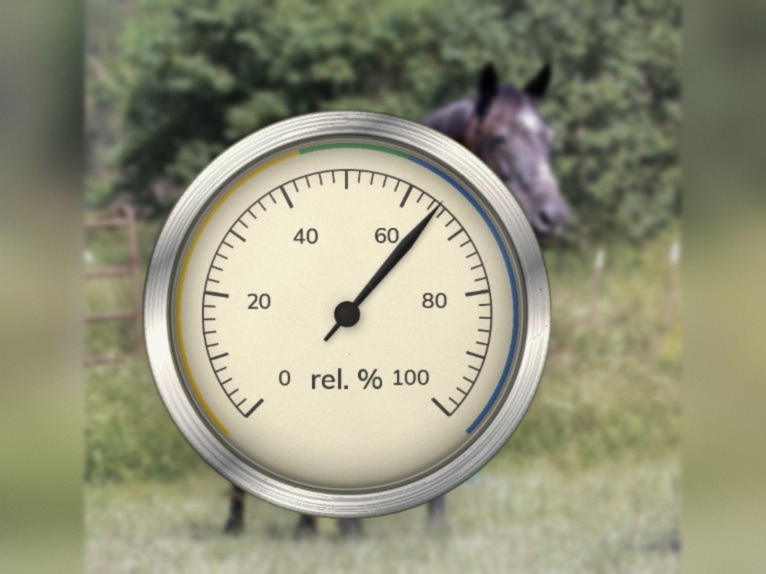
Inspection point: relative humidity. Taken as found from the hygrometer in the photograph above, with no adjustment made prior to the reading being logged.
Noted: 65 %
